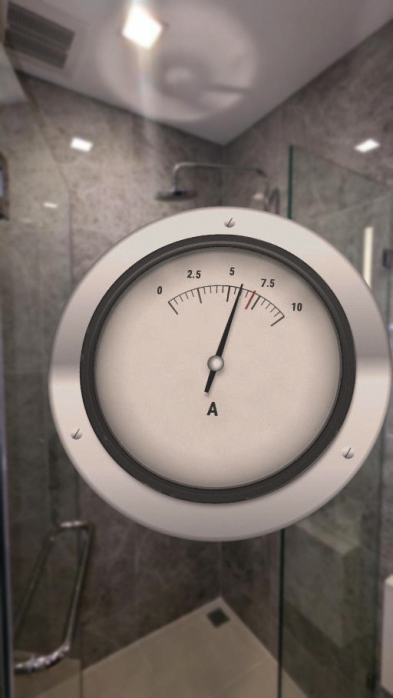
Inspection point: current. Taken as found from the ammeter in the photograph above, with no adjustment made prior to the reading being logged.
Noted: 6 A
